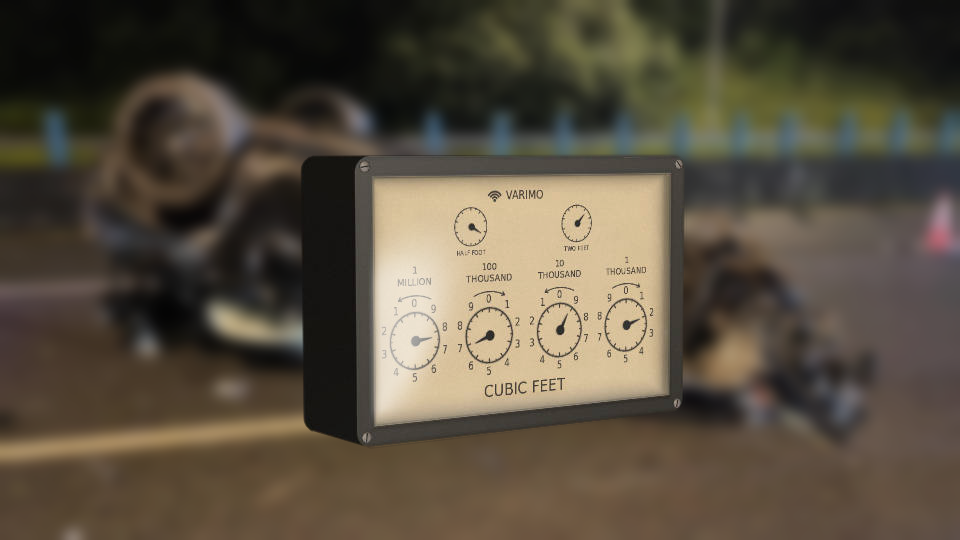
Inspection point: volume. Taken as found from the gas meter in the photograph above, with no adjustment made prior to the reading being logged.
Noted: 769200 ft³
